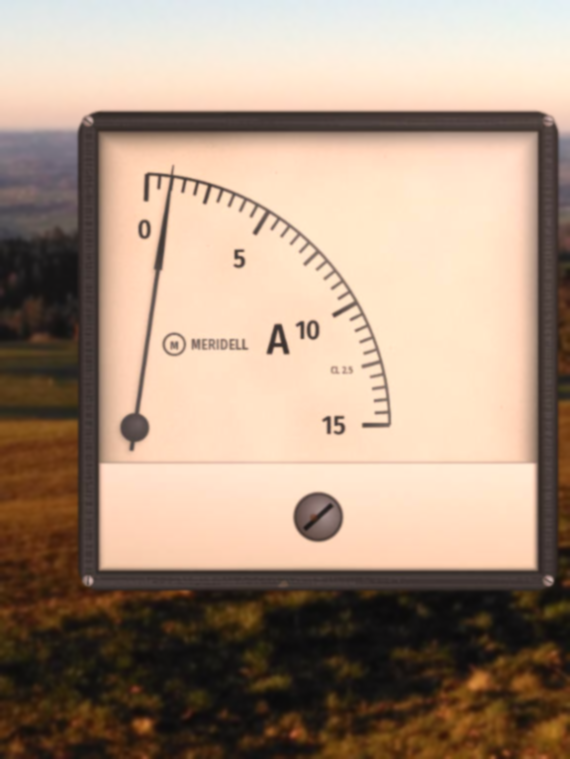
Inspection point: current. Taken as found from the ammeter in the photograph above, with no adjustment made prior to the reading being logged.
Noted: 1 A
